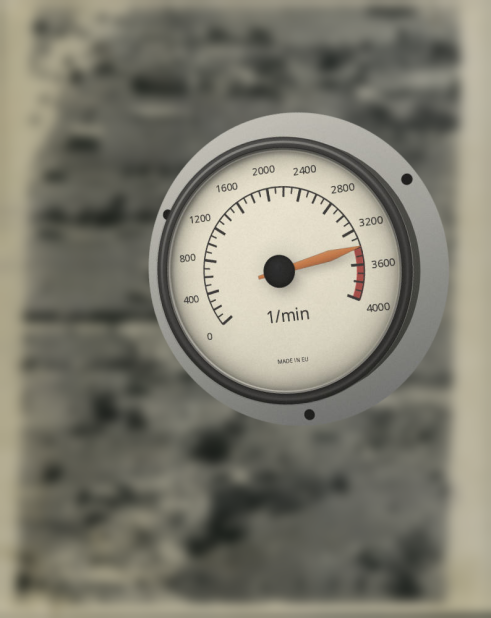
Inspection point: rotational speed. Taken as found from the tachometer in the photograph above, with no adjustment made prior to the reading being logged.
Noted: 3400 rpm
